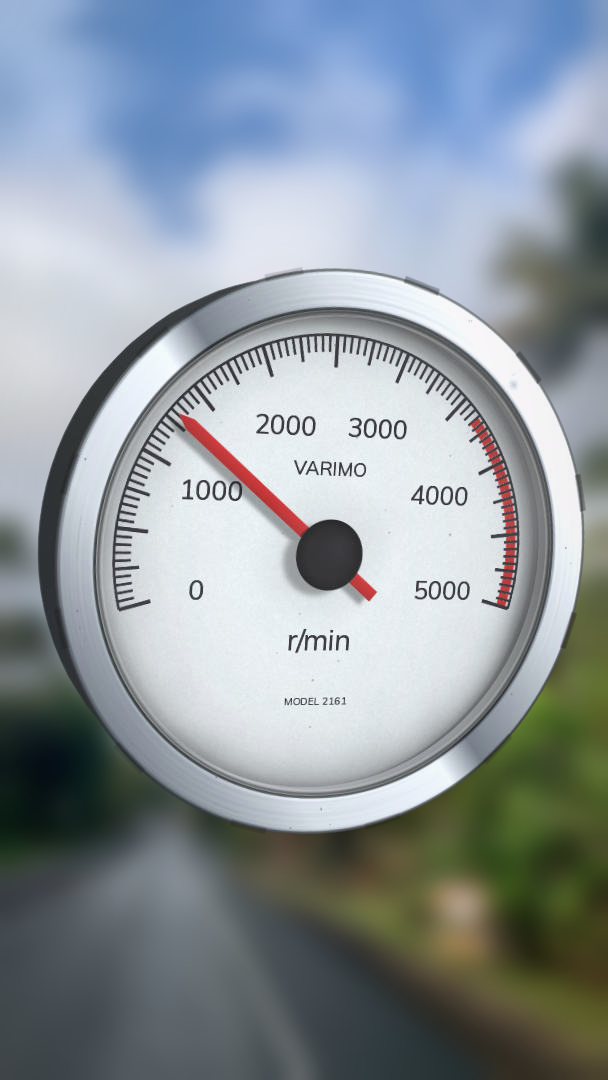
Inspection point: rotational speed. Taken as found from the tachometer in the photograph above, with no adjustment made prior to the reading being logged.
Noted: 1300 rpm
